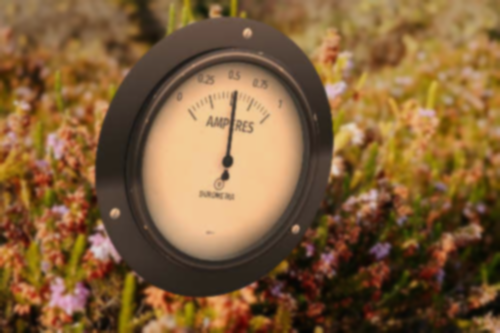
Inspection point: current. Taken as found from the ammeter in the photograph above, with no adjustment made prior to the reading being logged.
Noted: 0.5 A
